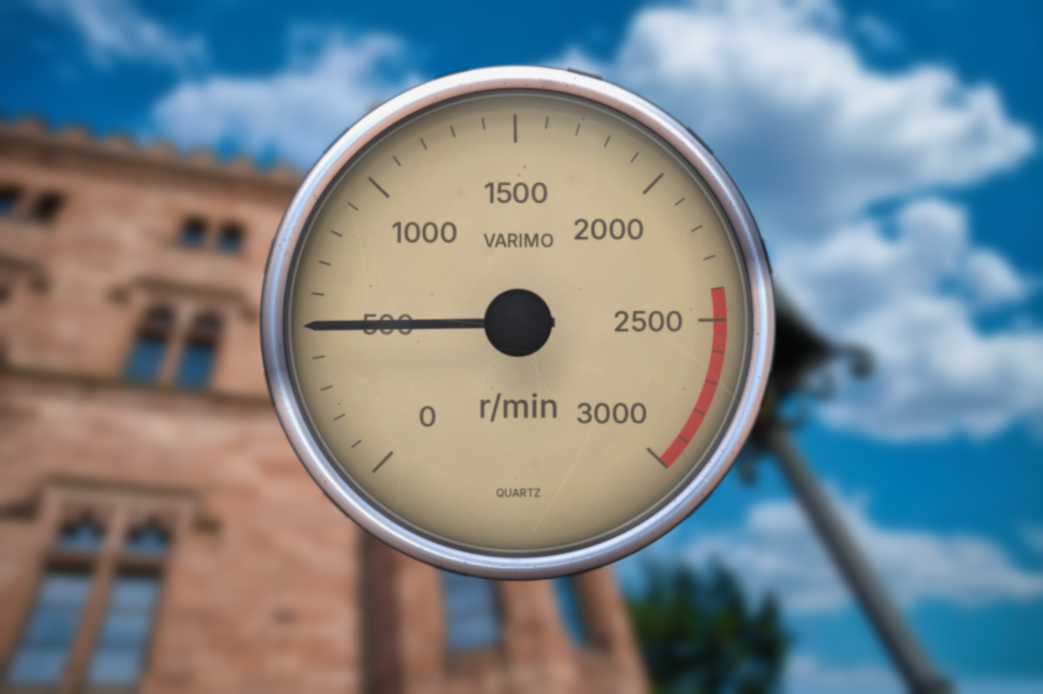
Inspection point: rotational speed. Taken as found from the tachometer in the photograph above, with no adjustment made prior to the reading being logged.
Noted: 500 rpm
